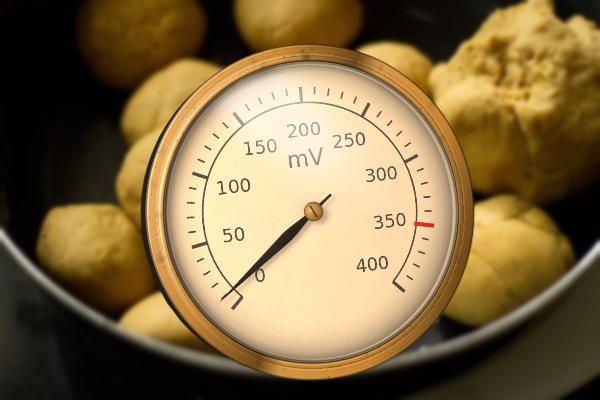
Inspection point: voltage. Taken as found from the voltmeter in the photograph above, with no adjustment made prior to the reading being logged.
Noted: 10 mV
